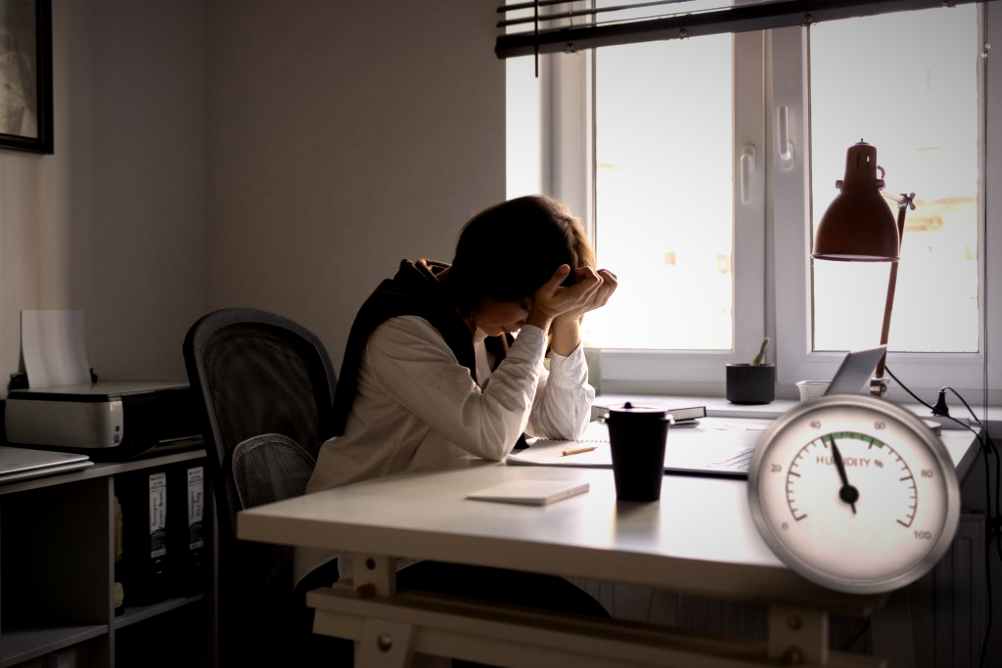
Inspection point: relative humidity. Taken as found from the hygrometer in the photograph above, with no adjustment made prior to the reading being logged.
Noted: 44 %
